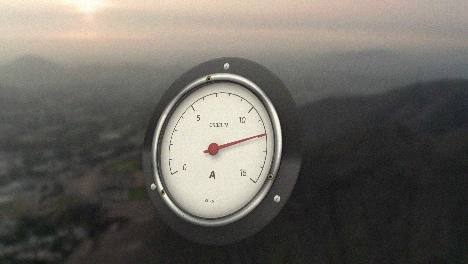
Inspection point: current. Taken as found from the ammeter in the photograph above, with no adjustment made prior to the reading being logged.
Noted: 12 A
